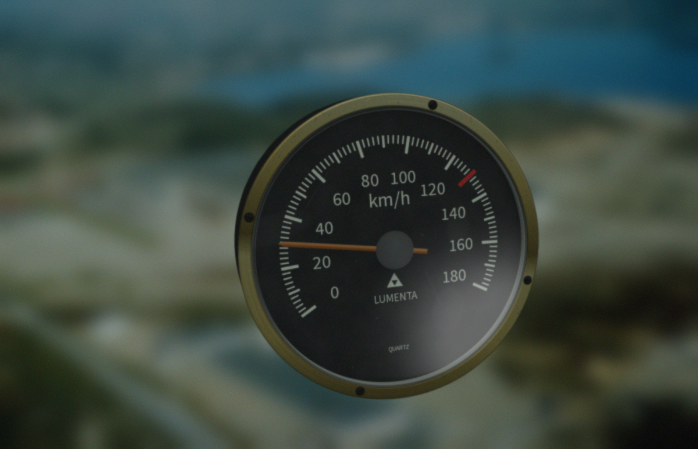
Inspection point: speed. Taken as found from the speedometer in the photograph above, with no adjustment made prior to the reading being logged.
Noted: 30 km/h
